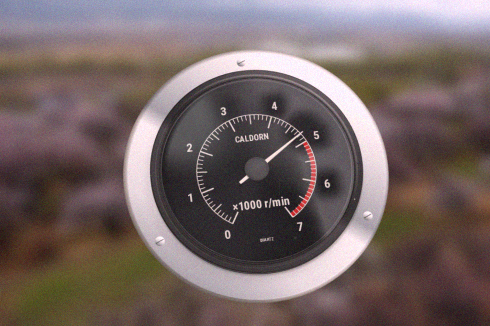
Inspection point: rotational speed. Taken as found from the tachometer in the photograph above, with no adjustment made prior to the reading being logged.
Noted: 4800 rpm
